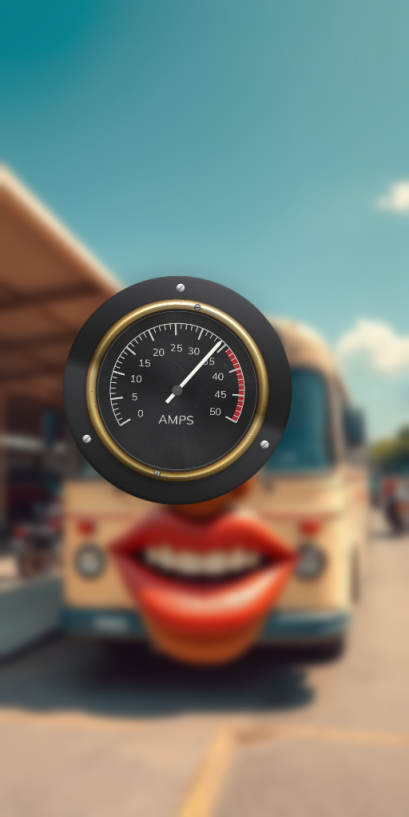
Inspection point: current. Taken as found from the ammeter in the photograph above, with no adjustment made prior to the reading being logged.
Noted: 34 A
